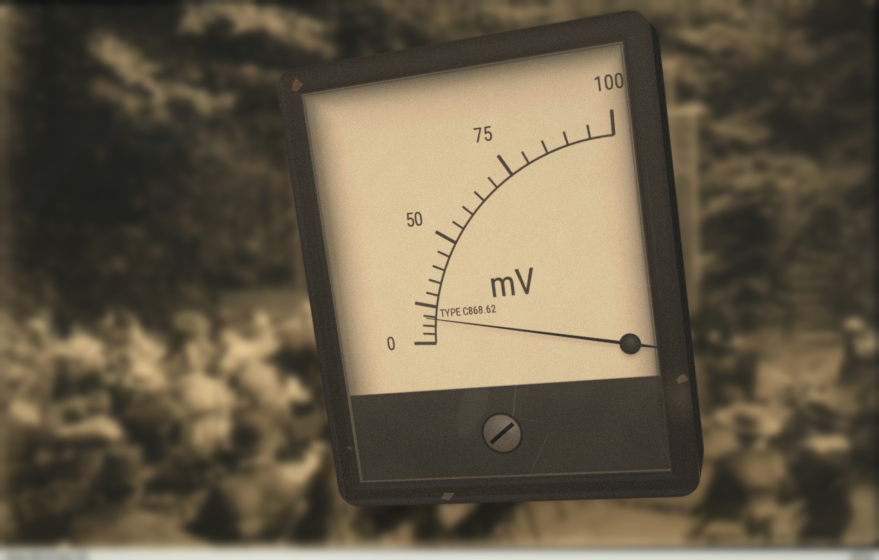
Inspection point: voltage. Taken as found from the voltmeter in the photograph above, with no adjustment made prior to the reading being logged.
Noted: 20 mV
